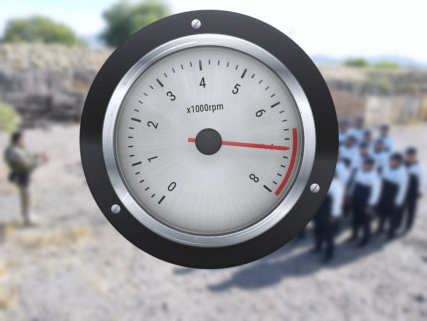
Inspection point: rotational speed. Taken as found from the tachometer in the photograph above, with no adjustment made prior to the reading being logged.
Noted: 7000 rpm
